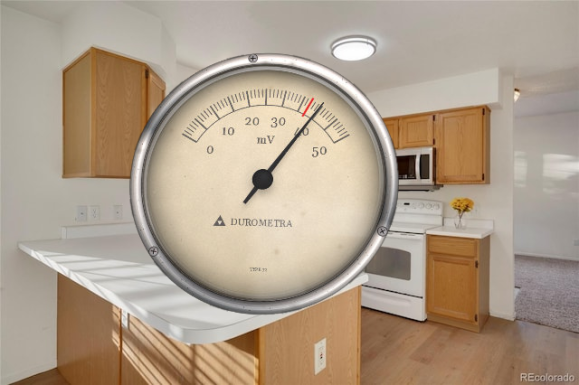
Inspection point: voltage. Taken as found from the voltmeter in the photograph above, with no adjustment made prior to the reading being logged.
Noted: 40 mV
